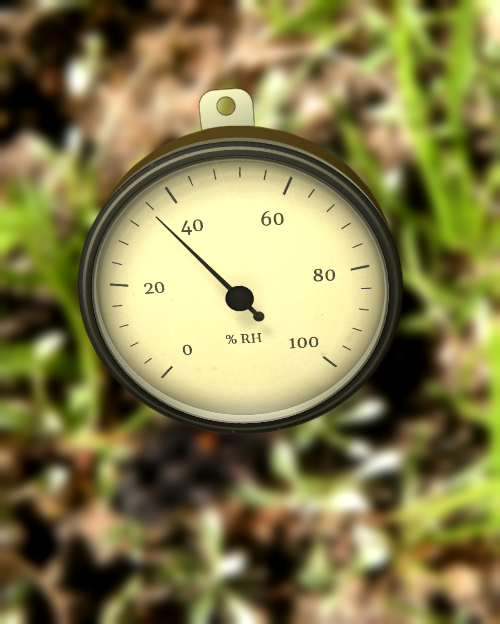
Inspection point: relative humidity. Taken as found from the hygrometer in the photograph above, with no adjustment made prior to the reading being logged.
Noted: 36 %
